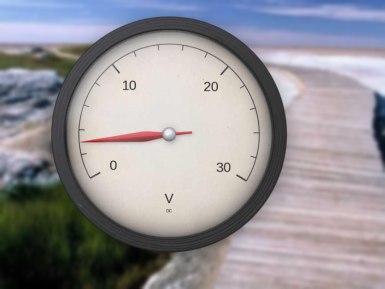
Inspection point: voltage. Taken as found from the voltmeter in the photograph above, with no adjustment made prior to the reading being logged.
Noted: 3 V
